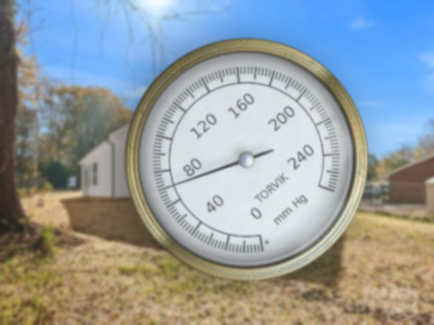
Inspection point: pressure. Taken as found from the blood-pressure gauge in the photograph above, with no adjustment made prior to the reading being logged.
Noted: 70 mmHg
